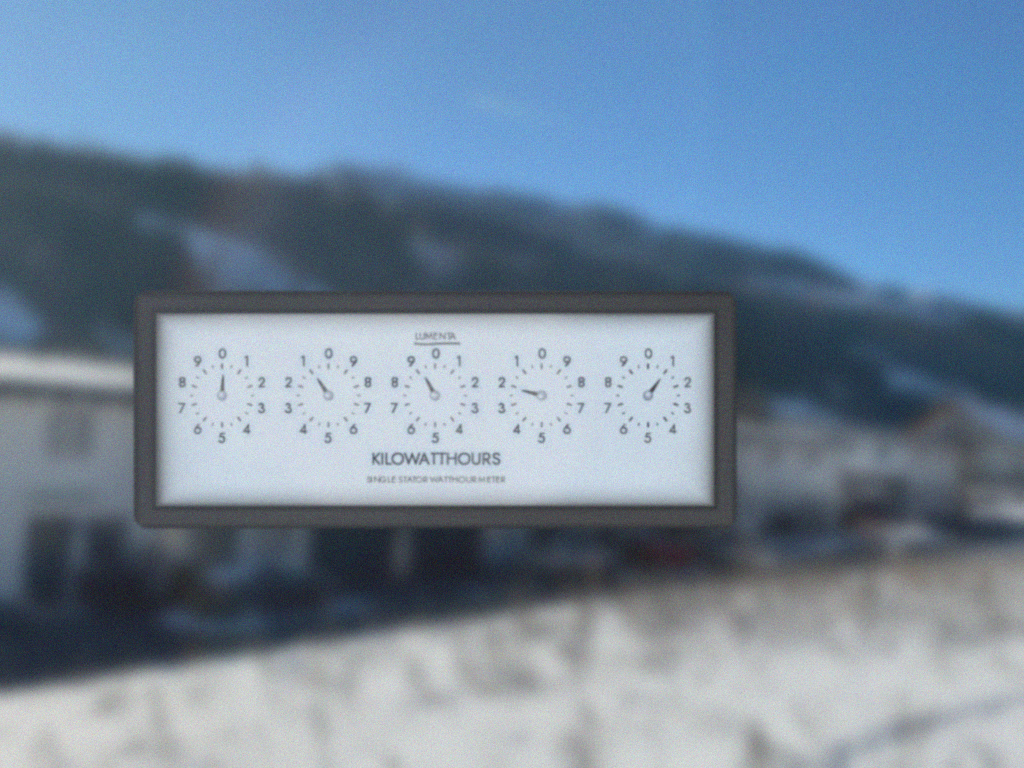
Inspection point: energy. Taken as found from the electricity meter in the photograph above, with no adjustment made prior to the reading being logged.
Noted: 921 kWh
